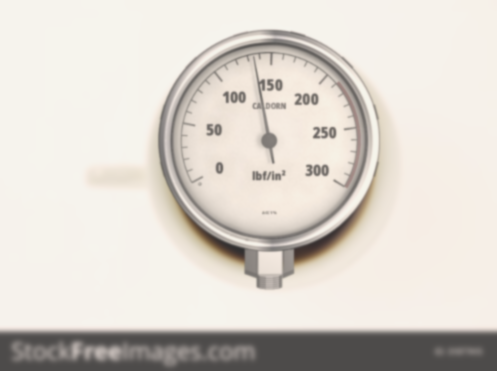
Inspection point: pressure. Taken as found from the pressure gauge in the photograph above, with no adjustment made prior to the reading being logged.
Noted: 135 psi
